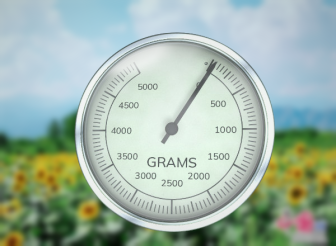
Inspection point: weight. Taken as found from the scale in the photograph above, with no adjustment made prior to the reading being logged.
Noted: 50 g
